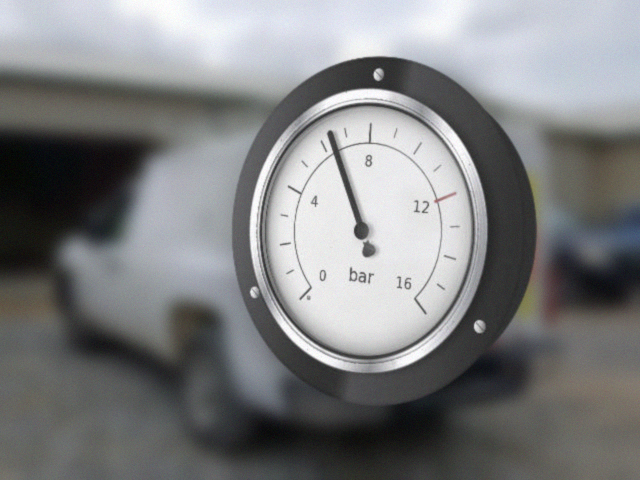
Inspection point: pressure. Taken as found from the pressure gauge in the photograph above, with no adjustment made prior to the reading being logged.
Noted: 6.5 bar
